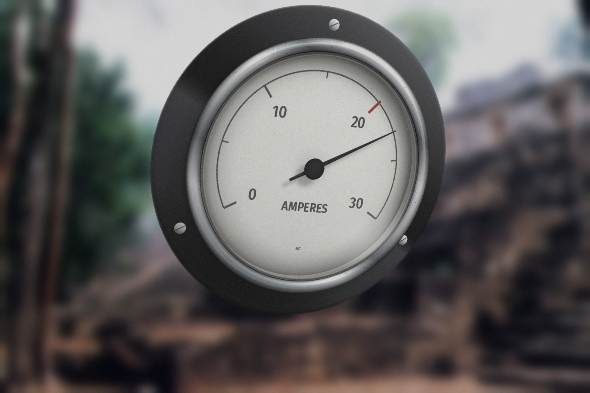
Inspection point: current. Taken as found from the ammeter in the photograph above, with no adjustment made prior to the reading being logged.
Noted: 22.5 A
